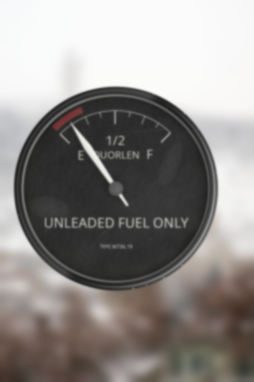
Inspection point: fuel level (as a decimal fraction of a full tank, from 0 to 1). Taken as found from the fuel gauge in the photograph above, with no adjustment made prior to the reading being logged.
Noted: 0.125
